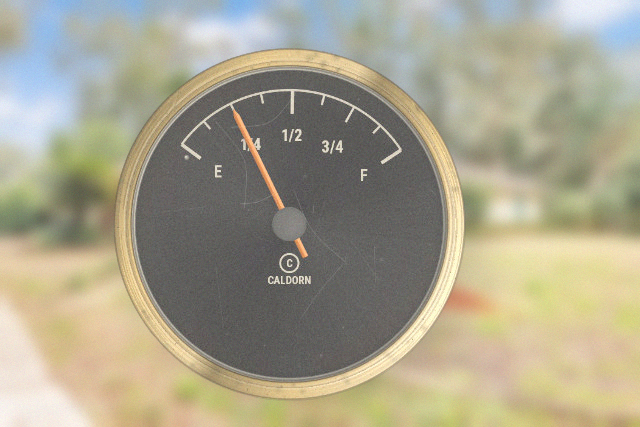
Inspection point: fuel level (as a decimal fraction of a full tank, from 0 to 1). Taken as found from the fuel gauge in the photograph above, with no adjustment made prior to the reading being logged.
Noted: 0.25
